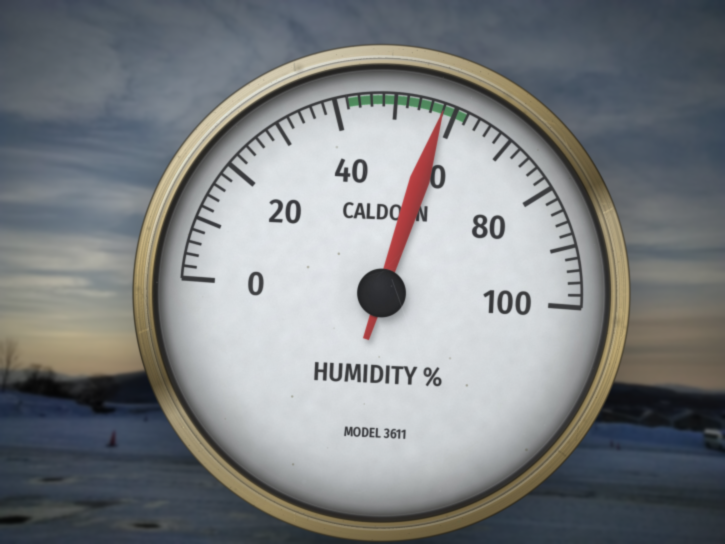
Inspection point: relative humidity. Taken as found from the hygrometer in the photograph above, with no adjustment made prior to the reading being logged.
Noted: 58 %
